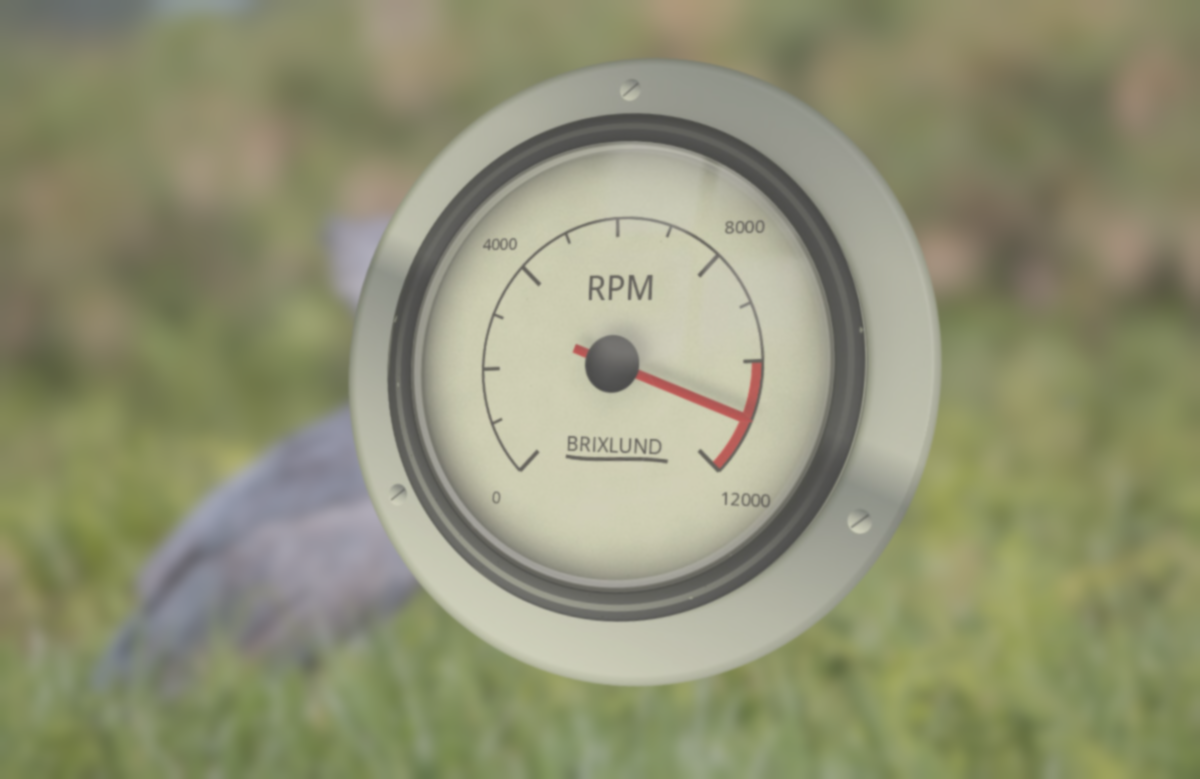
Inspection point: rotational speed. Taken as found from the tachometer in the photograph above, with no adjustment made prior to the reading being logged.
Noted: 11000 rpm
